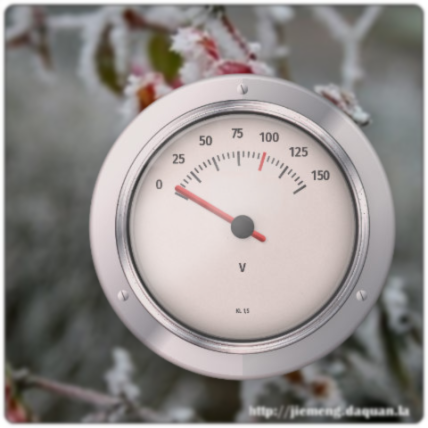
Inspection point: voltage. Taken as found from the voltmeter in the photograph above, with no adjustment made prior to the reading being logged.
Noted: 5 V
